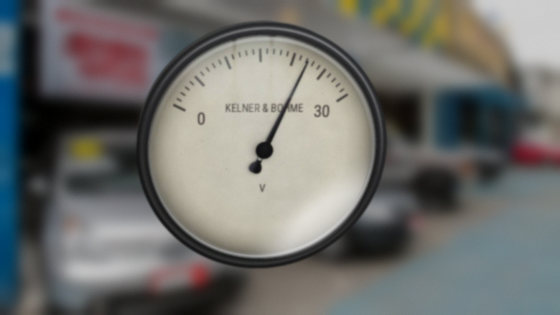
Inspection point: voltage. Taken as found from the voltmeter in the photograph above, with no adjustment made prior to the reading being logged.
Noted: 22 V
